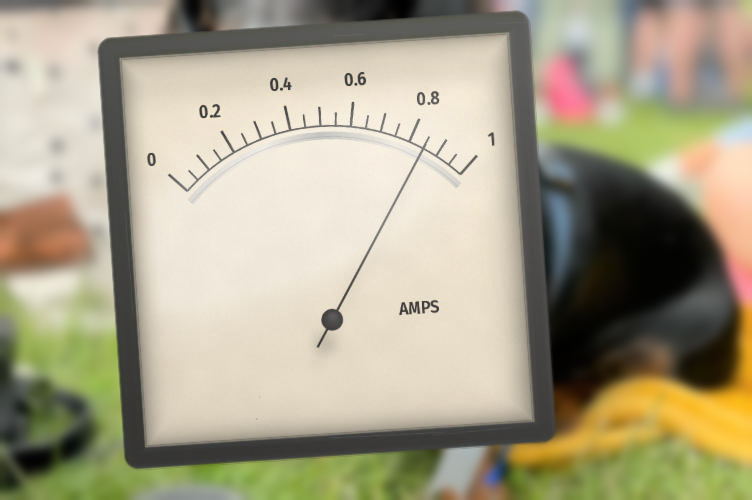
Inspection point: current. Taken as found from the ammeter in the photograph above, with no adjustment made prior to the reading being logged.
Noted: 0.85 A
